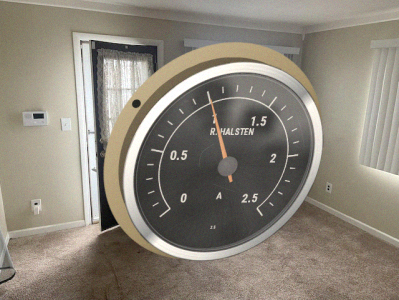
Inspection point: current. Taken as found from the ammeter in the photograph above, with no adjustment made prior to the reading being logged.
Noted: 1 A
